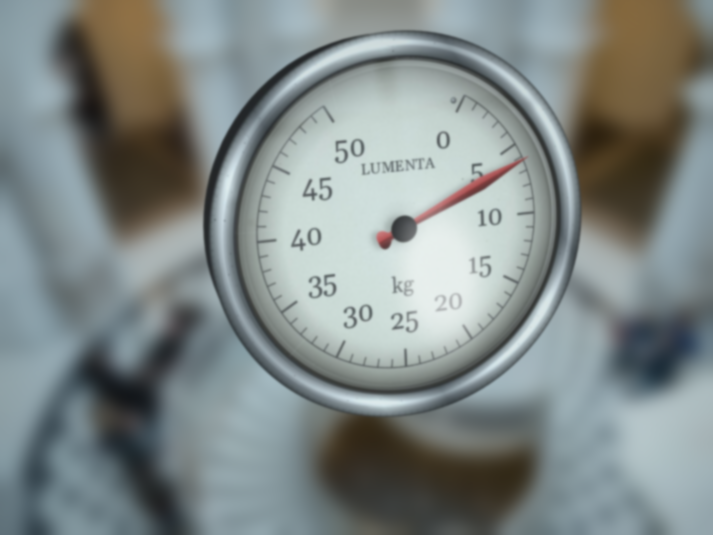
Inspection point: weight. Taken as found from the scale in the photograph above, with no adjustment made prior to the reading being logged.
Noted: 6 kg
